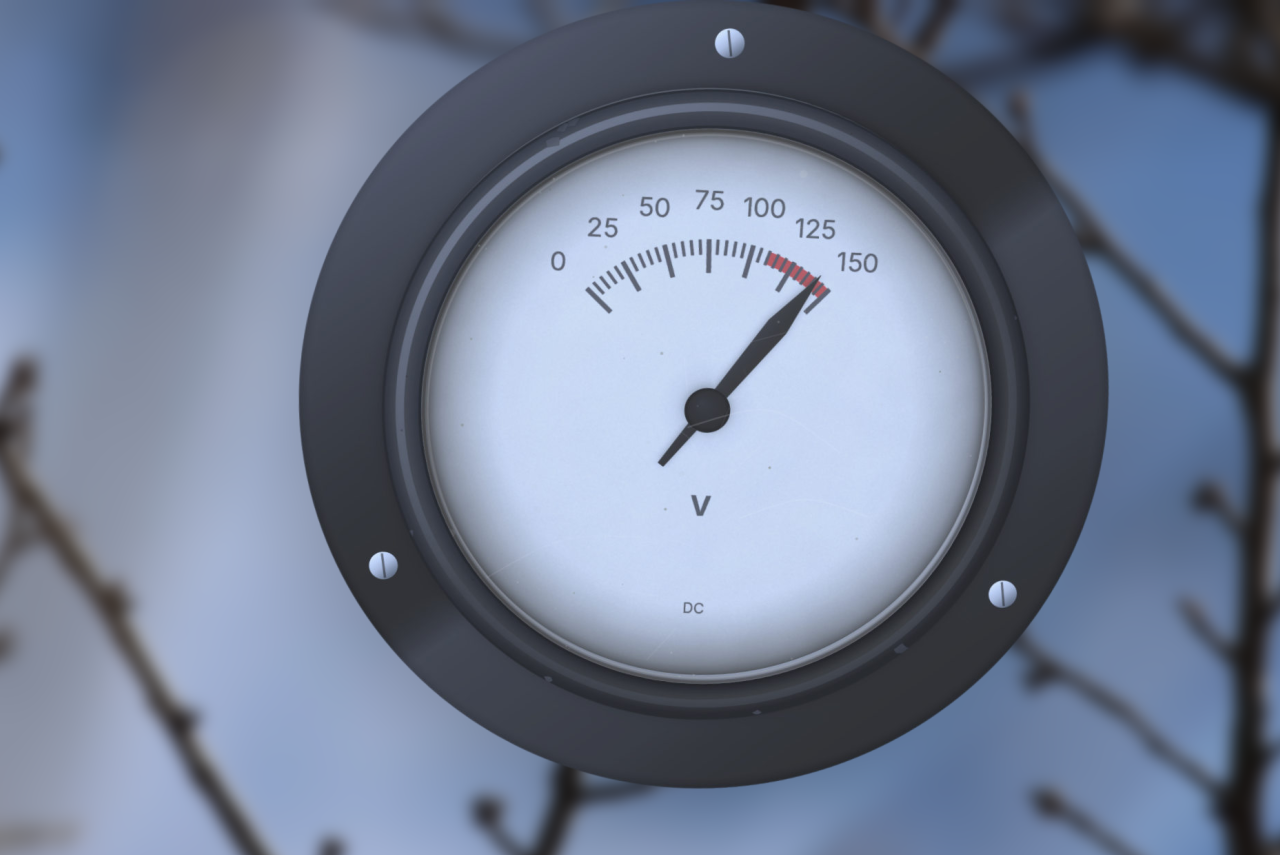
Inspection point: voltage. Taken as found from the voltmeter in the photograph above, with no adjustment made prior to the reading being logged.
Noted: 140 V
